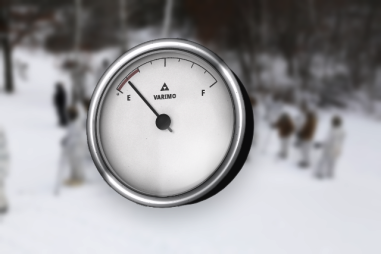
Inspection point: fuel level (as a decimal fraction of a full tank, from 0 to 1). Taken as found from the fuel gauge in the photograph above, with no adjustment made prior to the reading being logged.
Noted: 0.125
